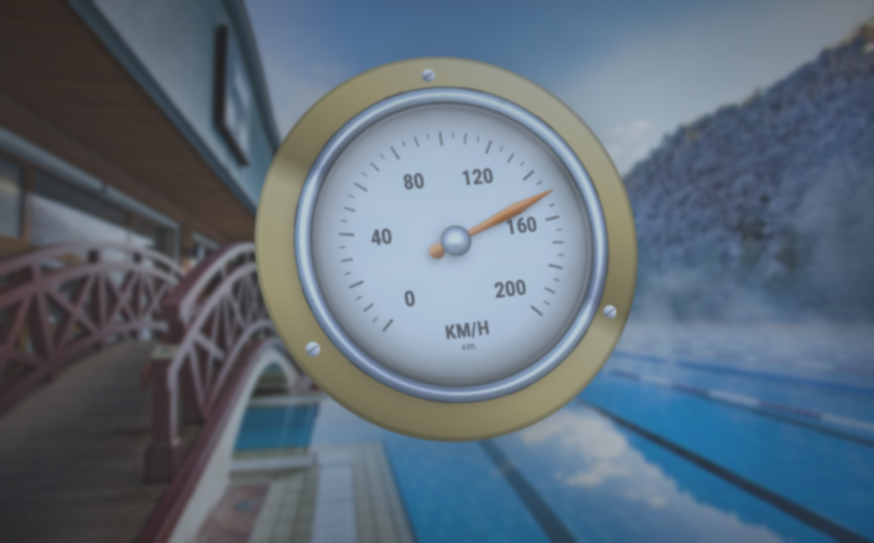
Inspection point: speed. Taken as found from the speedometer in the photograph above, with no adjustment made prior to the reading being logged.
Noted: 150 km/h
